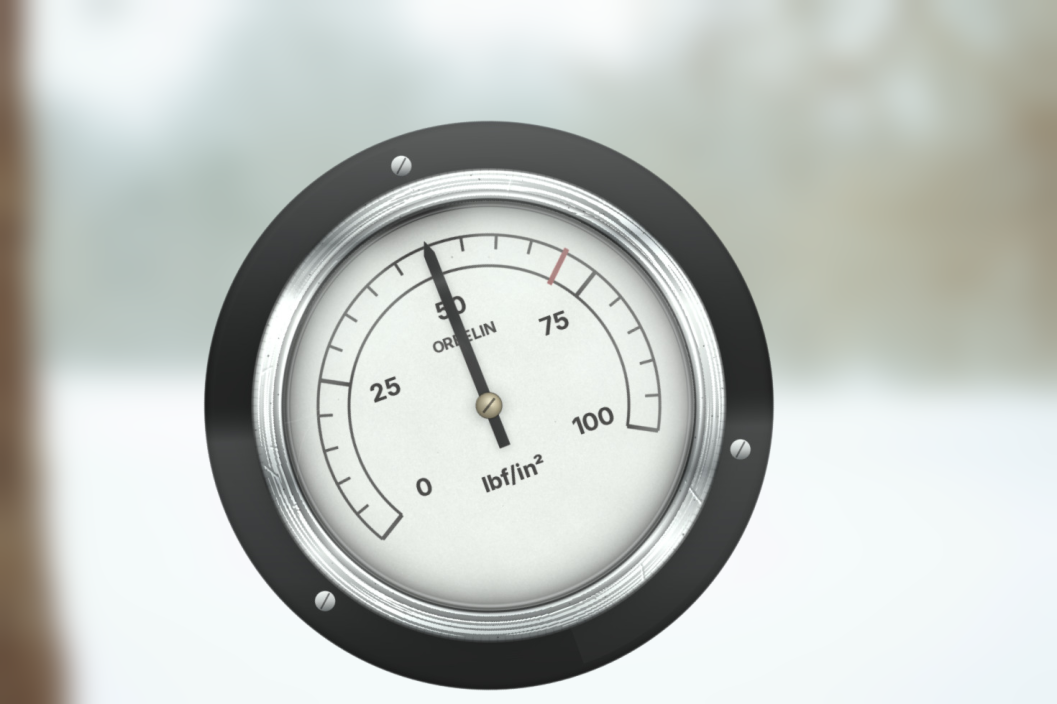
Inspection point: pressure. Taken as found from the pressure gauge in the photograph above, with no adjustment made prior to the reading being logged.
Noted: 50 psi
